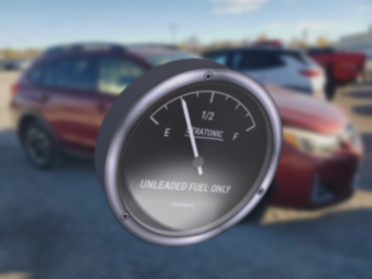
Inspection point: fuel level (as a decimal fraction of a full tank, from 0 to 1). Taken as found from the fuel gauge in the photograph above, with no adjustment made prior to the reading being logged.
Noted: 0.25
